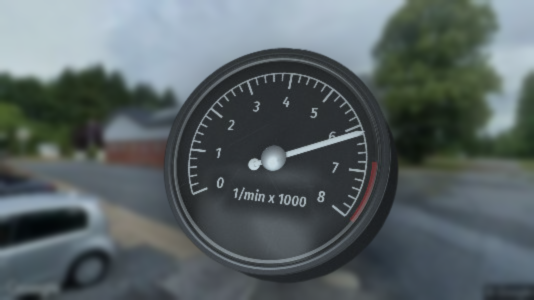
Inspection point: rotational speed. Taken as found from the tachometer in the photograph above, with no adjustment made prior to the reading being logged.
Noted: 6200 rpm
